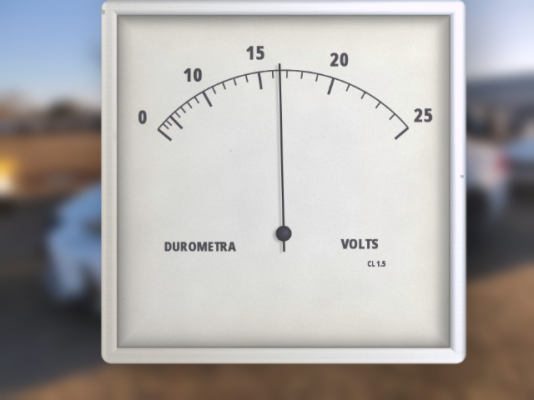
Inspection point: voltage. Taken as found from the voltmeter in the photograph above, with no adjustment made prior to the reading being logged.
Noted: 16.5 V
